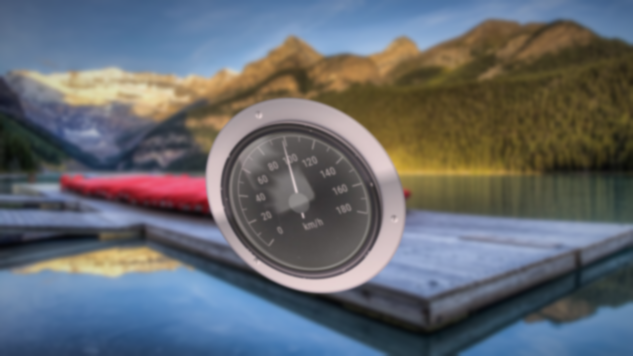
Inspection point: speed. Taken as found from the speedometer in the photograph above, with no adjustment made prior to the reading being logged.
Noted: 100 km/h
